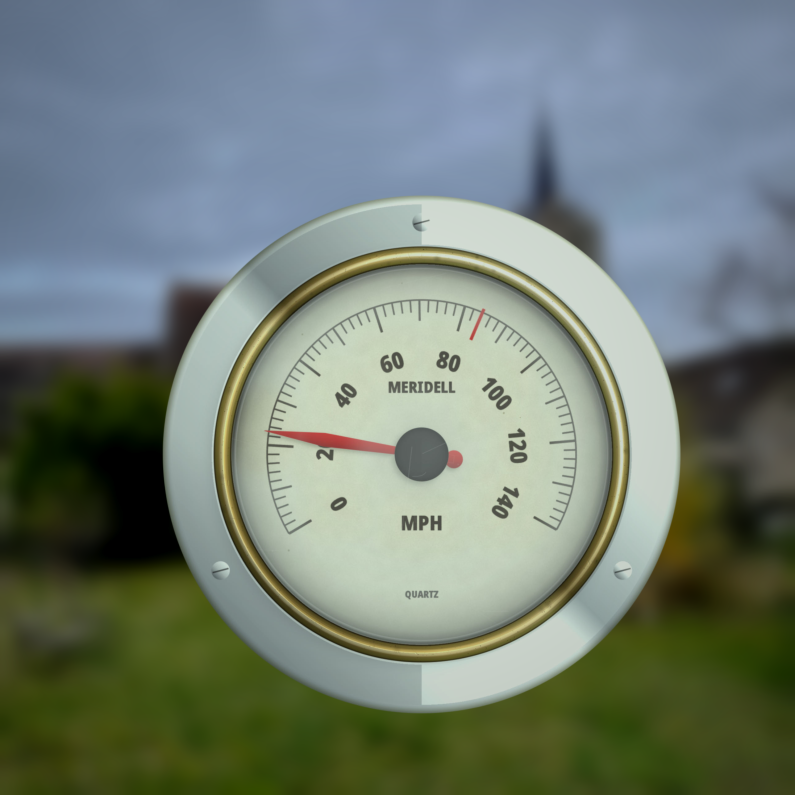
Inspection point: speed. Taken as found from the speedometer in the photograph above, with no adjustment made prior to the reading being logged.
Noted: 23 mph
